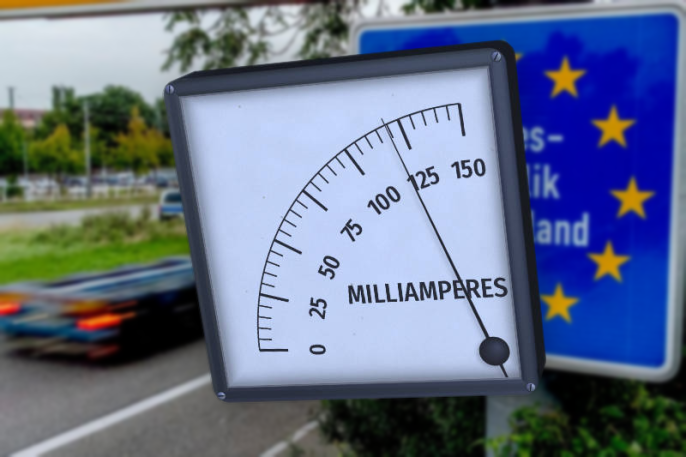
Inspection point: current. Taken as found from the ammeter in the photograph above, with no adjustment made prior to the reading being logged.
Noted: 120 mA
